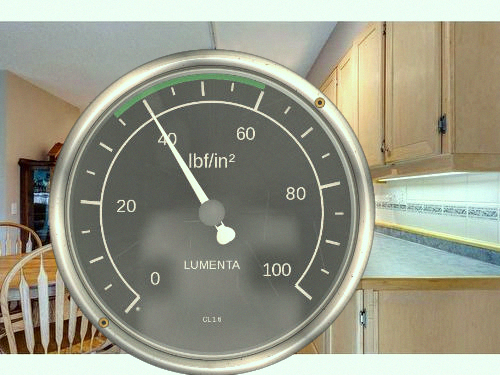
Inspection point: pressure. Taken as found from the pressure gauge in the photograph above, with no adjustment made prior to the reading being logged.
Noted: 40 psi
